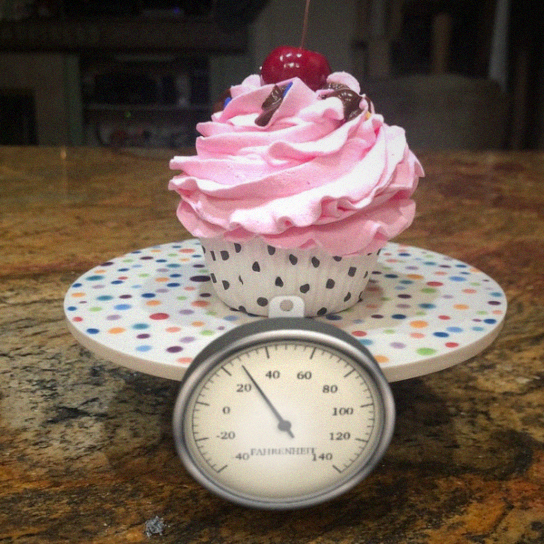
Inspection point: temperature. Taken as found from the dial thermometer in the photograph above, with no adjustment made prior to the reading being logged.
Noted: 28 °F
